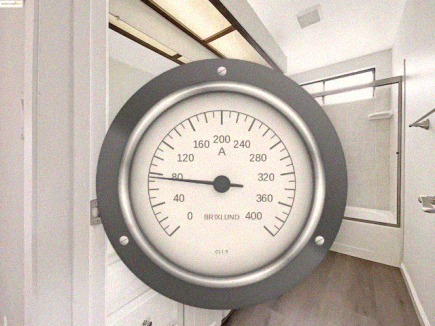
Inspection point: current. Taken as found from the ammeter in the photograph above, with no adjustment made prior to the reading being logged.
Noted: 75 A
